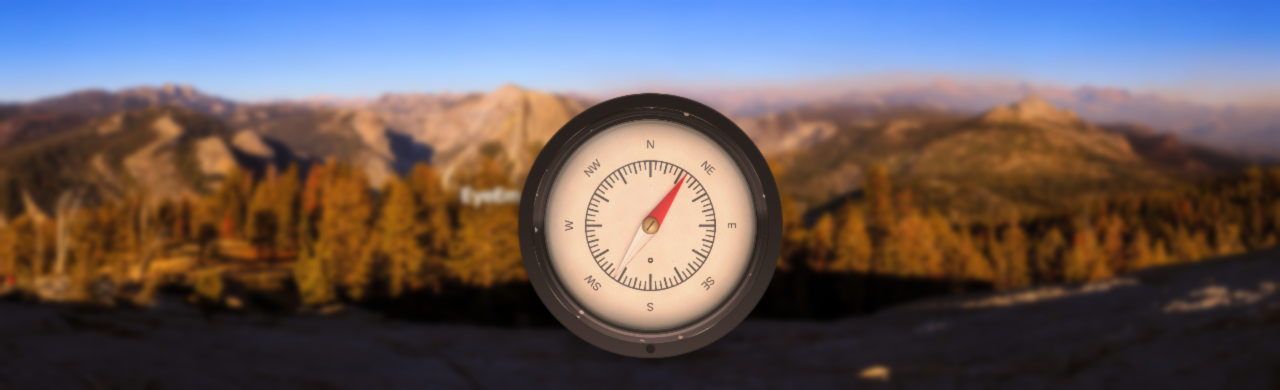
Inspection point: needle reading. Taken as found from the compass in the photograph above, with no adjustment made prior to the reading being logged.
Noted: 35 °
